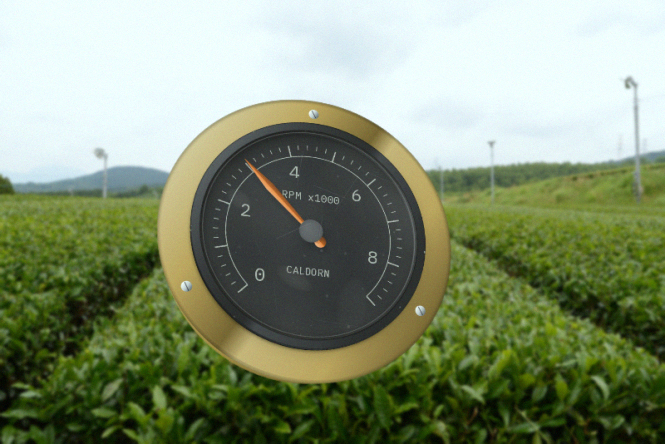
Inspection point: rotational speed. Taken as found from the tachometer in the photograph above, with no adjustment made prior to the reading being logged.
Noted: 3000 rpm
